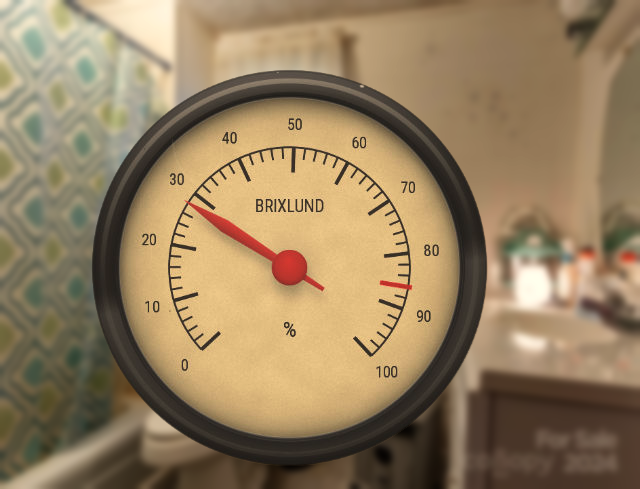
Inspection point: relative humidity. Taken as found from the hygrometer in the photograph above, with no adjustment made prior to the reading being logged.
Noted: 28 %
